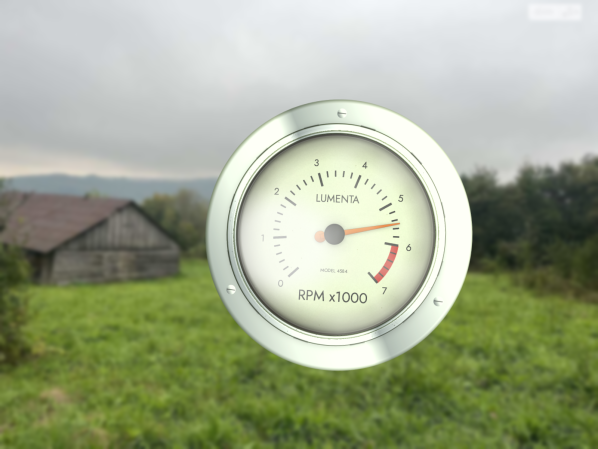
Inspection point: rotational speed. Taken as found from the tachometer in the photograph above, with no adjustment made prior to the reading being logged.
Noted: 5500 rpm
